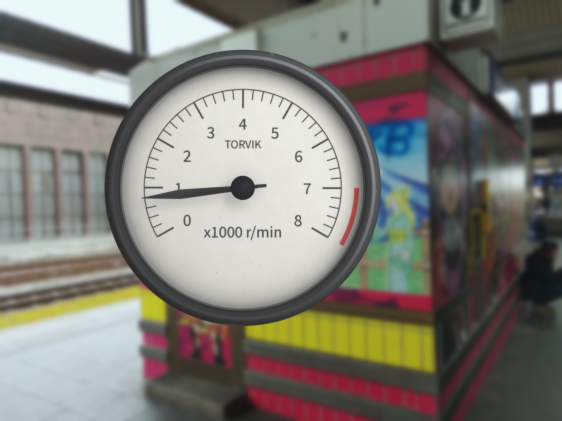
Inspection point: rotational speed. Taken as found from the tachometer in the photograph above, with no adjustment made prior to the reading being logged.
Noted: 800 rpm
